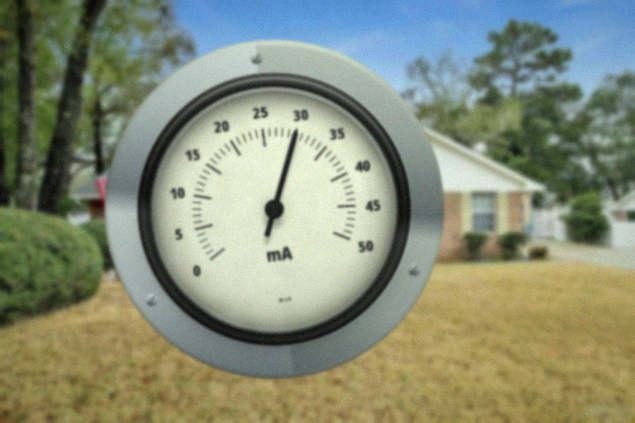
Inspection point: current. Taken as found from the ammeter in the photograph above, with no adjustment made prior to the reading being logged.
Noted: 30 mA
